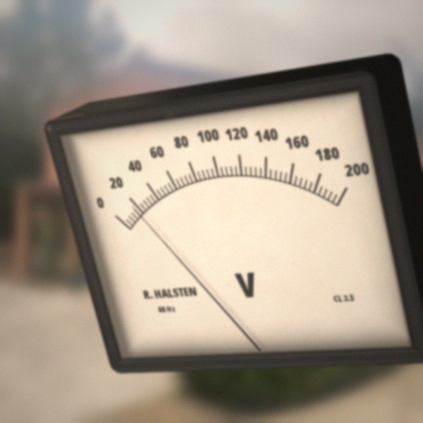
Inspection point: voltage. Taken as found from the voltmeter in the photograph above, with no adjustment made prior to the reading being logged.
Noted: 20 V
